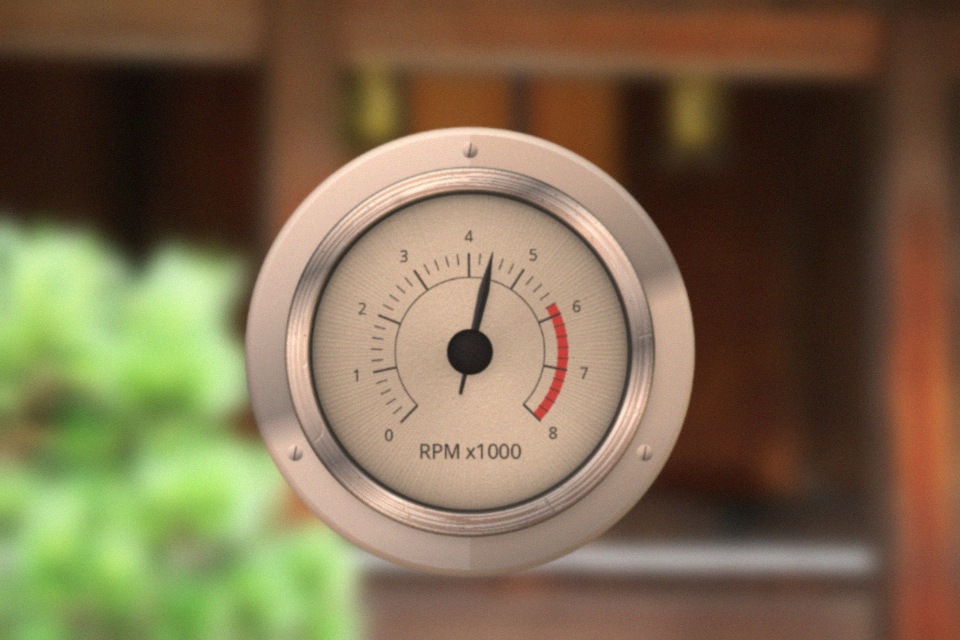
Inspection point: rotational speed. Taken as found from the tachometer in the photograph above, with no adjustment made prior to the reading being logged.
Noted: 4400 rpm
